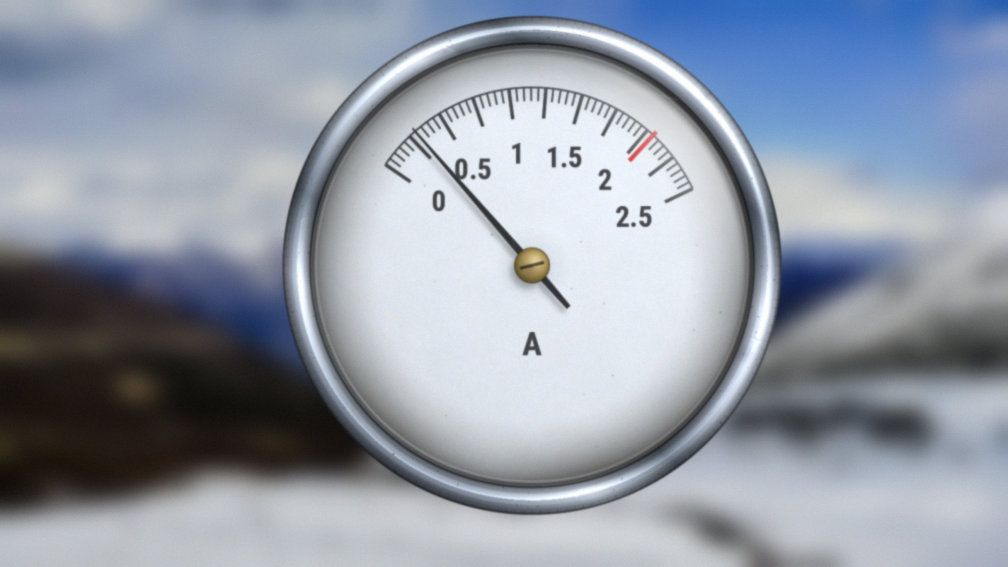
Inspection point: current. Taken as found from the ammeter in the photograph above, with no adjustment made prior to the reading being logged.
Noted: 0.3 A
